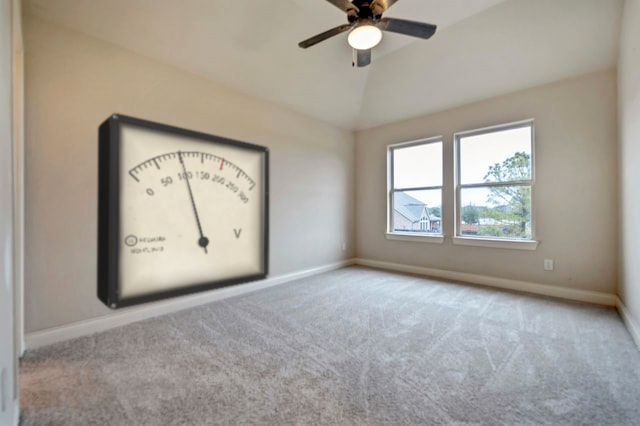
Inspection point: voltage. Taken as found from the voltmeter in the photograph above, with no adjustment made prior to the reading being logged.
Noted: 100 V
